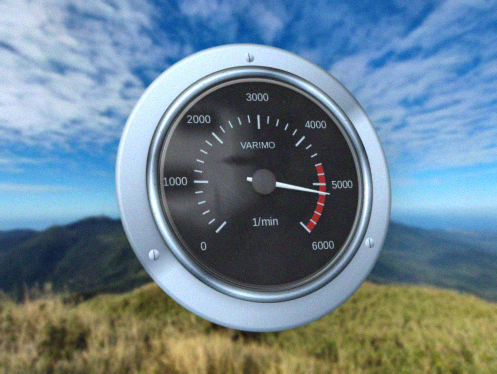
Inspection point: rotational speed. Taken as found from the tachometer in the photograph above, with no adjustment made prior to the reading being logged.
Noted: 5200 rpm
